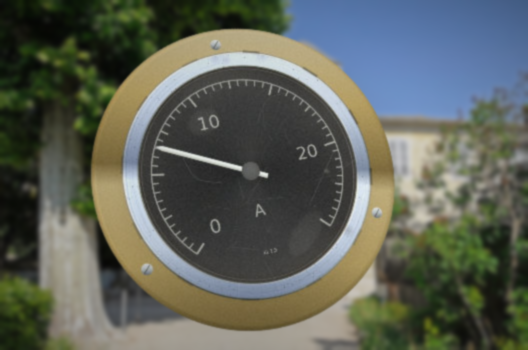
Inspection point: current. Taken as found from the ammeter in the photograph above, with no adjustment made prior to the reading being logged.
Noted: 6.5 A
